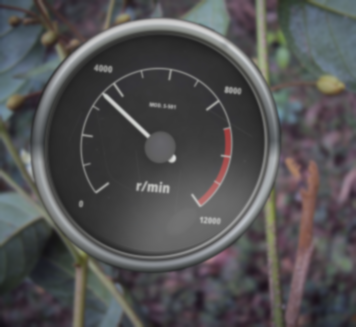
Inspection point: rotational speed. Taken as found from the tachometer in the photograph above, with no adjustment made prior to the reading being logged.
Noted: 3500 rpm
